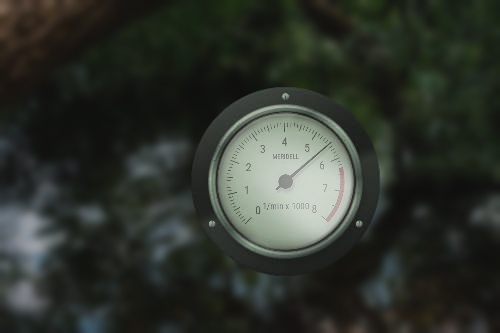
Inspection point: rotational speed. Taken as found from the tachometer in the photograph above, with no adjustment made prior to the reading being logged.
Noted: 5500 rpm
